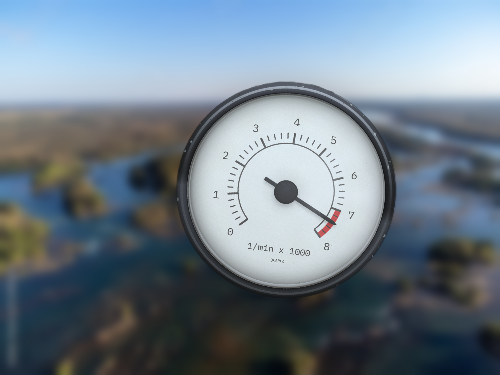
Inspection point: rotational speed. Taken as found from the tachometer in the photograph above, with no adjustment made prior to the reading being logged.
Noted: 7400 rpm
